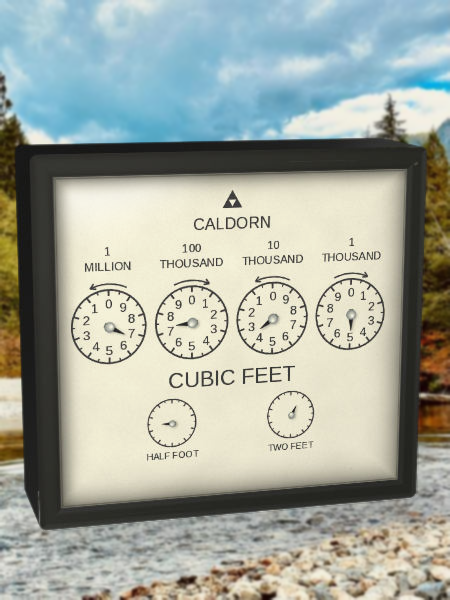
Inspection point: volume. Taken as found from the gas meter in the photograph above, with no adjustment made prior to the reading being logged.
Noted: 673500 ft³
